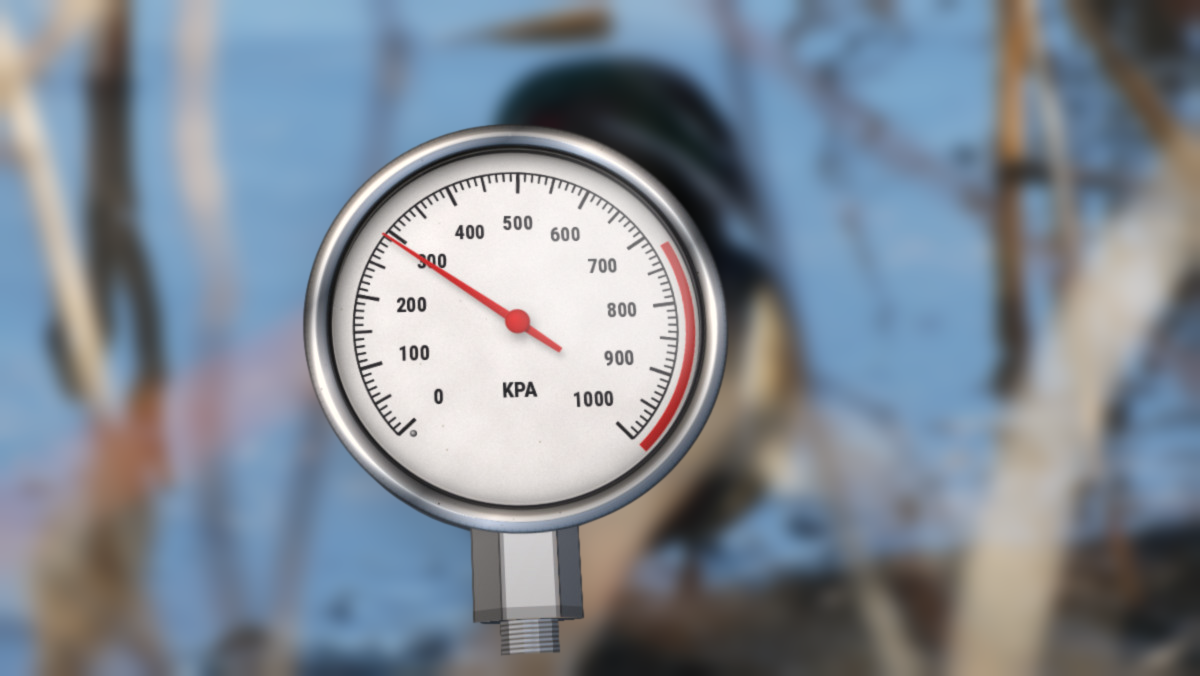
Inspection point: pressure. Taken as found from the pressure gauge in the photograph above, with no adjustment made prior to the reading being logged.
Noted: 290 kPa
